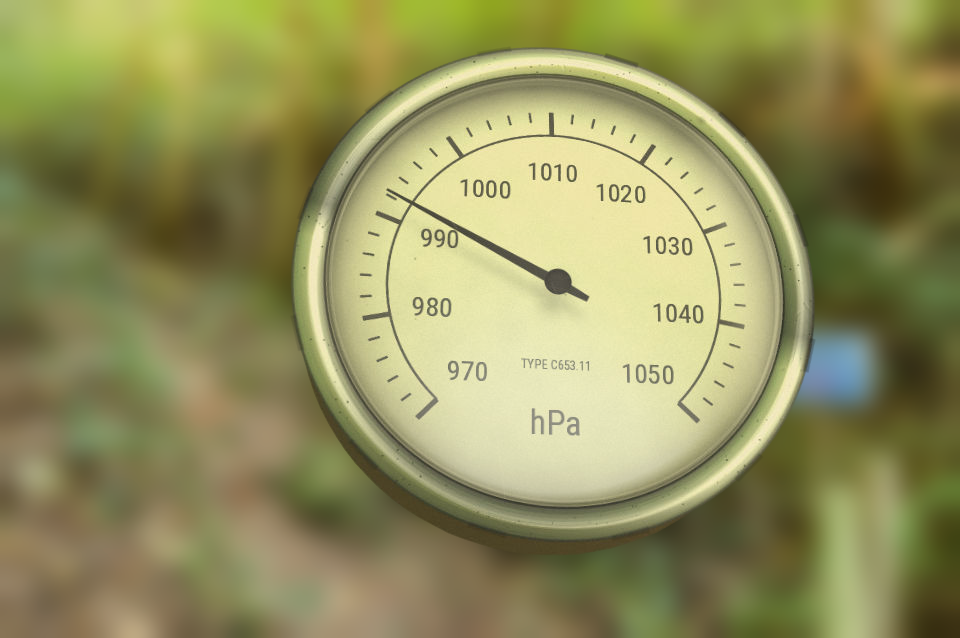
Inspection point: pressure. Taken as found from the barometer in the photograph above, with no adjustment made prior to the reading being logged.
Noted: 992 hPa
